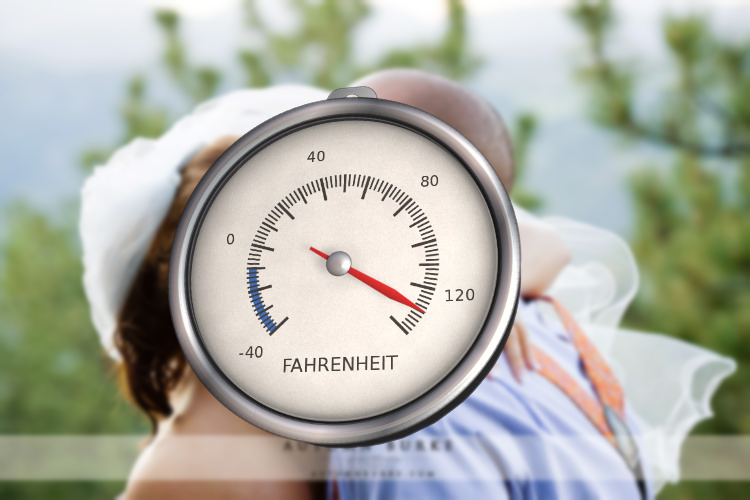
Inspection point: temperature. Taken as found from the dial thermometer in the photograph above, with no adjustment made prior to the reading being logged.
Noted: 130 °F
